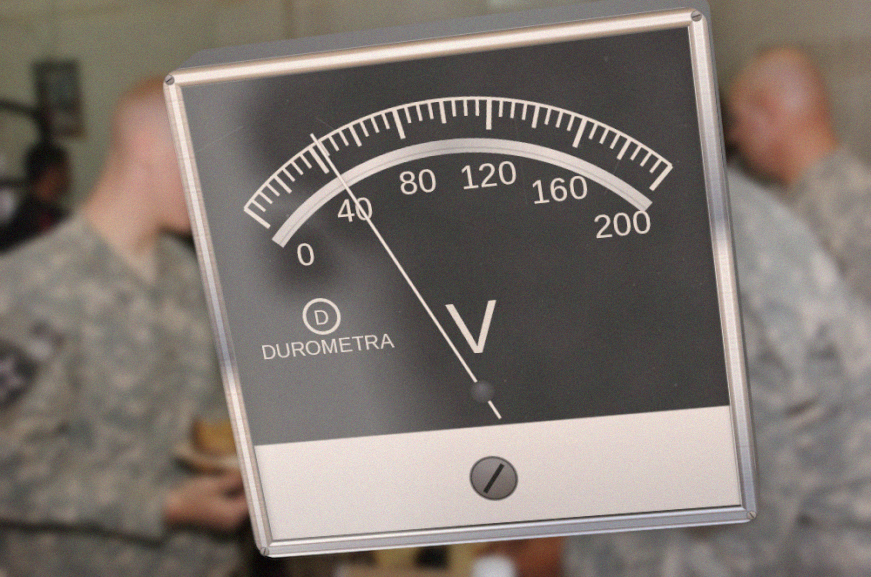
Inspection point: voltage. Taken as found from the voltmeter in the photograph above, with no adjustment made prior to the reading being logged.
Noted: 45 V
